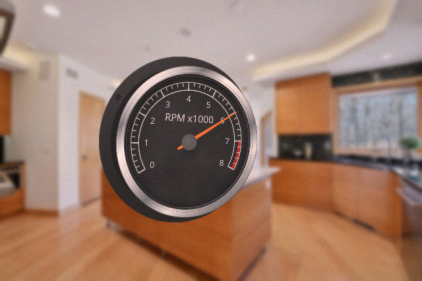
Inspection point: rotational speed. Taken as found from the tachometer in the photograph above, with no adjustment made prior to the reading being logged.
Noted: 6000 rpm
